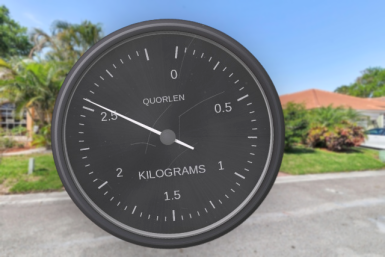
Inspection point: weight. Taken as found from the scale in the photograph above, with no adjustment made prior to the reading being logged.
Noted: 2.55 kg
